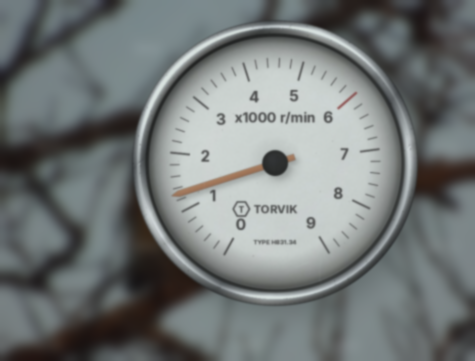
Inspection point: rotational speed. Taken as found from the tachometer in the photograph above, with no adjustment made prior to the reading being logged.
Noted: 1300 rpm
